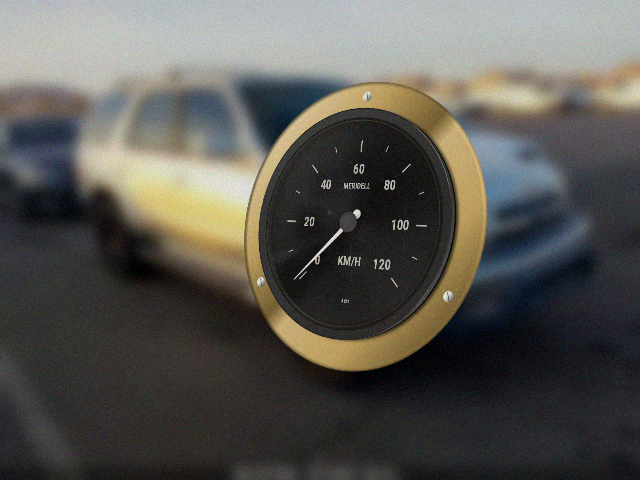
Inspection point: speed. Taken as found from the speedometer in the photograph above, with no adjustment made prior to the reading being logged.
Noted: 0 km/h
